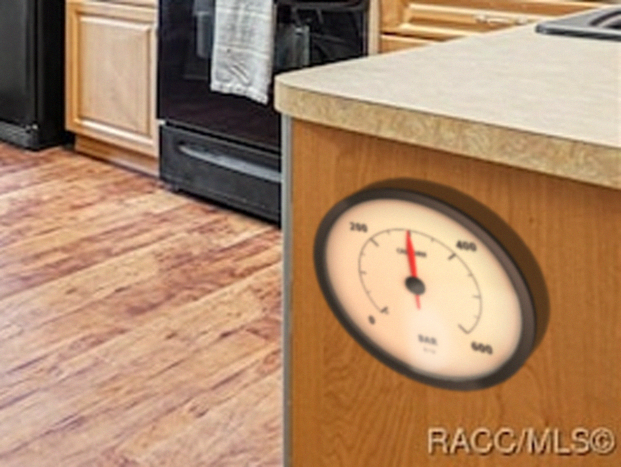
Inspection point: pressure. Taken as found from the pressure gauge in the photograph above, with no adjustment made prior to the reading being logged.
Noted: 300 bar
